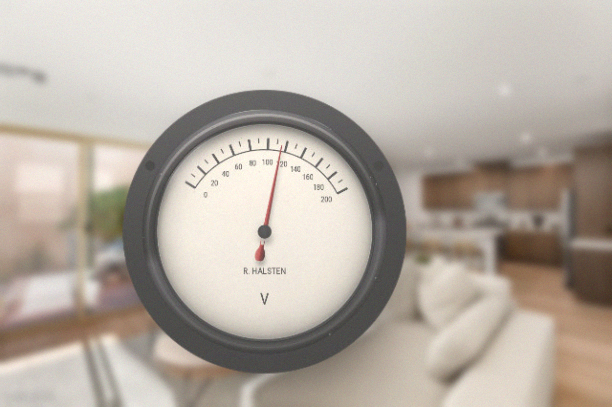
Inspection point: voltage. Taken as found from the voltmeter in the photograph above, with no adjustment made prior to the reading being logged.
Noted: 115 V
